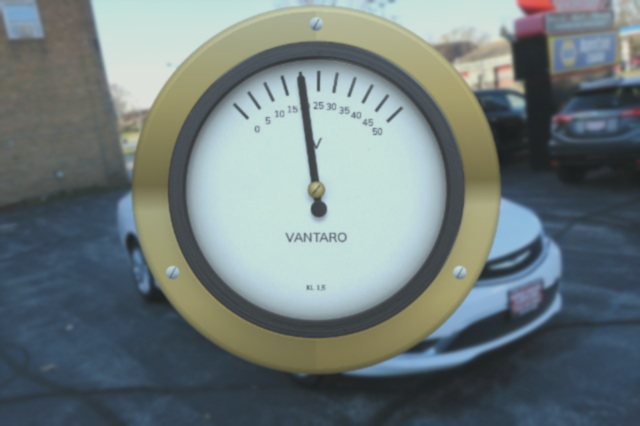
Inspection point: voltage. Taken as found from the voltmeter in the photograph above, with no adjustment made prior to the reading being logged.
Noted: 20 V
